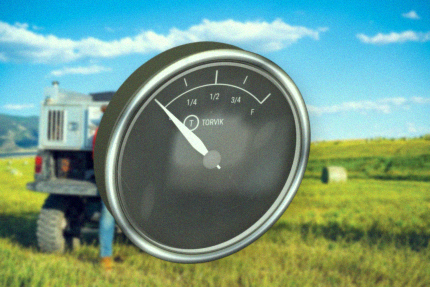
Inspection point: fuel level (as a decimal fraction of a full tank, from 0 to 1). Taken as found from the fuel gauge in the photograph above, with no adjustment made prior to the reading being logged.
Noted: 0
